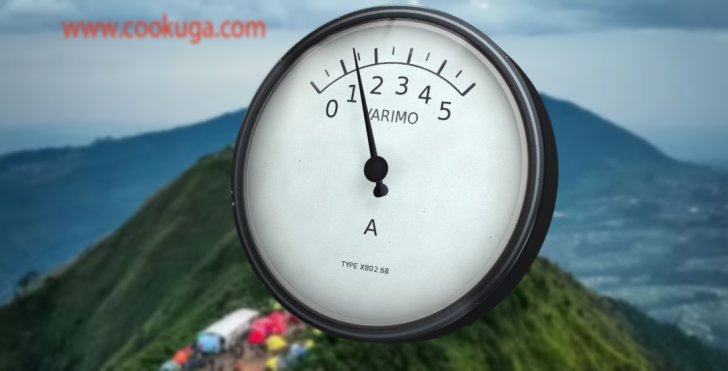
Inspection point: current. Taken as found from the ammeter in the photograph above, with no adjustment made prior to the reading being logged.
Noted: 1.5 A
